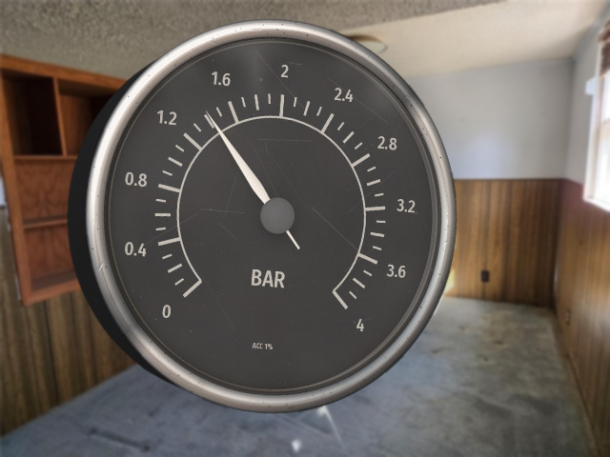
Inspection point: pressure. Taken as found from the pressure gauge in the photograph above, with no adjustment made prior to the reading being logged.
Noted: 1.4 bar
